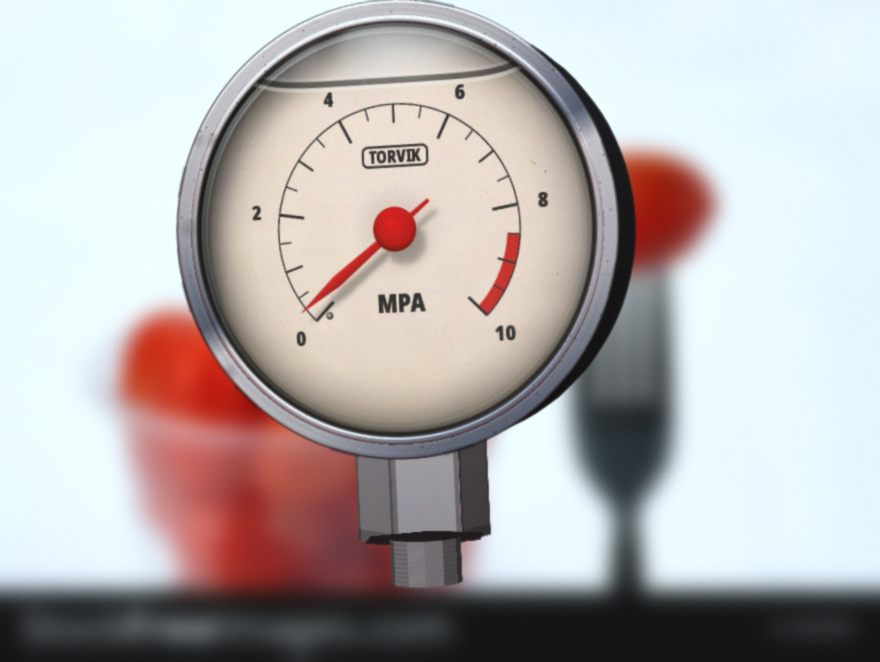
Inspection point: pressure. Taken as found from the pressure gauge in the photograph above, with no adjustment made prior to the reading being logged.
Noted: 0.25 MPa
